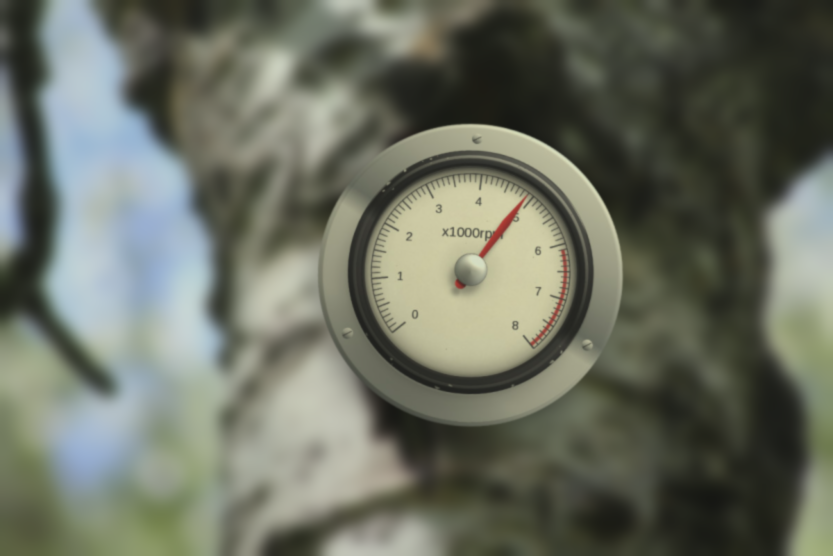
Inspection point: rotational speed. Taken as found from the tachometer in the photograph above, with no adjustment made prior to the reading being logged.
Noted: 4900 rpm
